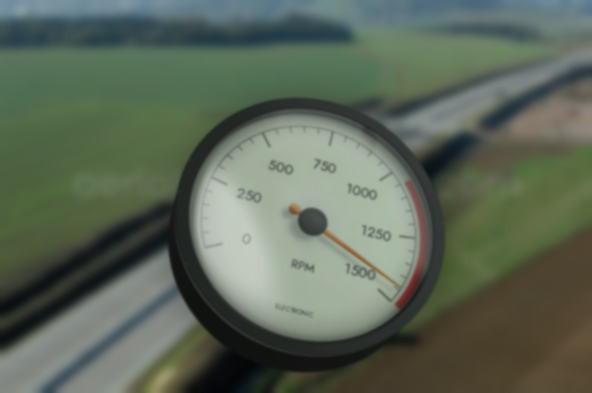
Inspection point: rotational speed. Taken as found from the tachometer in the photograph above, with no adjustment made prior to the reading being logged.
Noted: 1450 rpm
